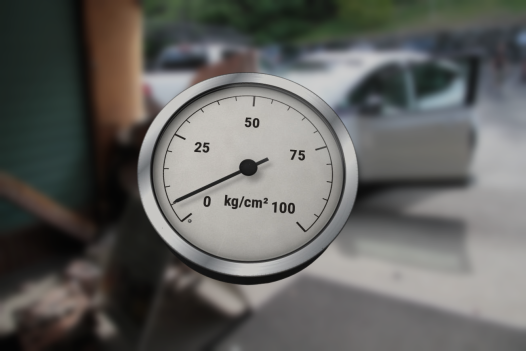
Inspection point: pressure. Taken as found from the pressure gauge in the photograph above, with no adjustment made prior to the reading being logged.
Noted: 5 kg/cm²
